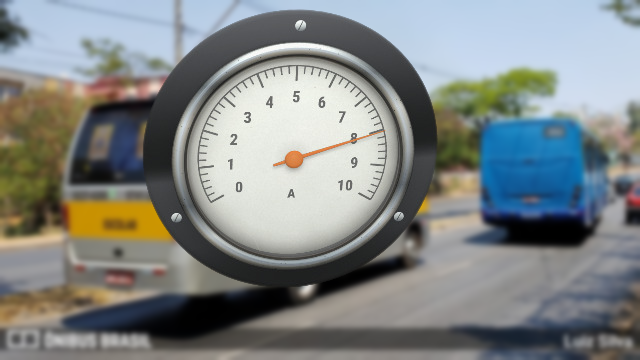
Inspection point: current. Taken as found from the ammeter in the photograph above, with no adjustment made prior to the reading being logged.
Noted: 8 A
